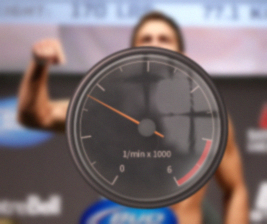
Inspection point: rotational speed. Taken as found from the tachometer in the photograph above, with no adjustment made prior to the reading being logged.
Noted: 1750 rpm
